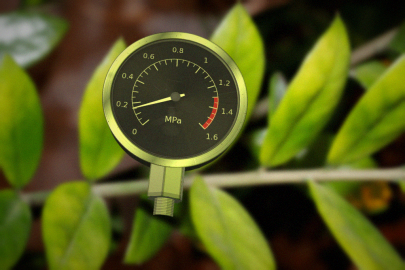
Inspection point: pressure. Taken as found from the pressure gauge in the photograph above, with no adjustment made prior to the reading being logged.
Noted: 0.15 MPa
